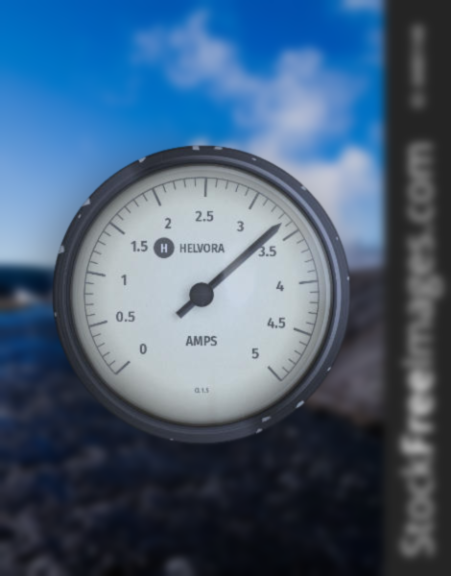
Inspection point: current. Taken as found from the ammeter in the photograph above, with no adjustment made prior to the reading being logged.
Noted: 3.35 A
